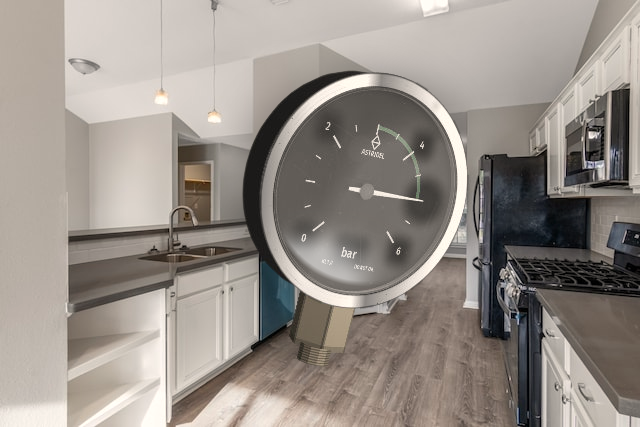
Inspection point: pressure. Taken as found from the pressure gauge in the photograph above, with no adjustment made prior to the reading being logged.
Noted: 5 bar
